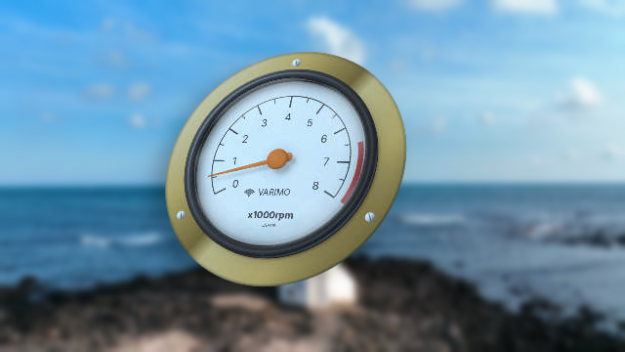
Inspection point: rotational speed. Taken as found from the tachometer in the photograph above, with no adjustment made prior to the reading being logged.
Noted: 500 rpm
